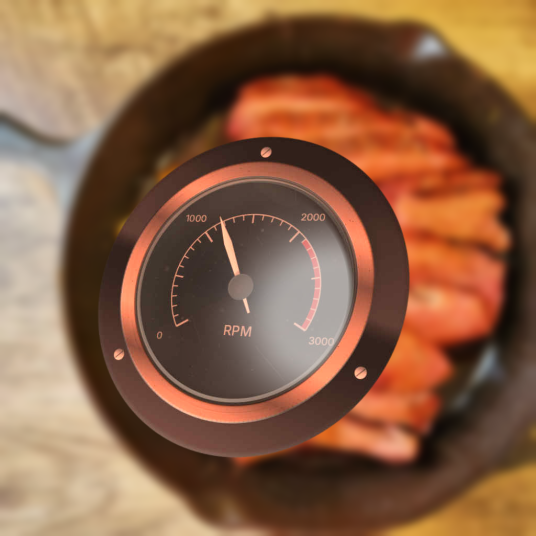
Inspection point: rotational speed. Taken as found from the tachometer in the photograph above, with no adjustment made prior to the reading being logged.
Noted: 1200 rpm
